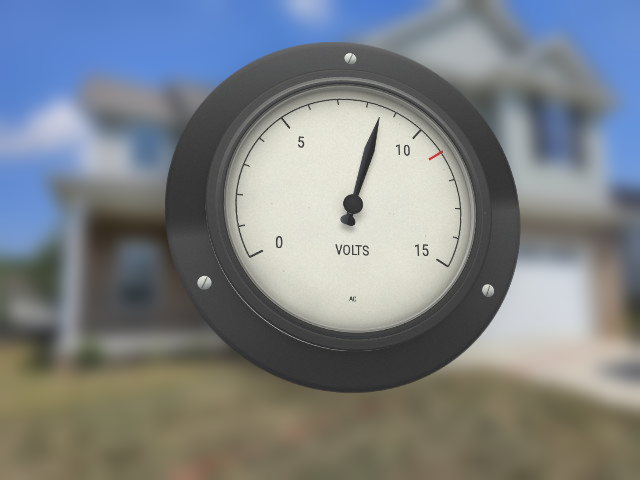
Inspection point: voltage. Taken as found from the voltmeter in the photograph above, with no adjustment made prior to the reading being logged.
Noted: 8.5 V
